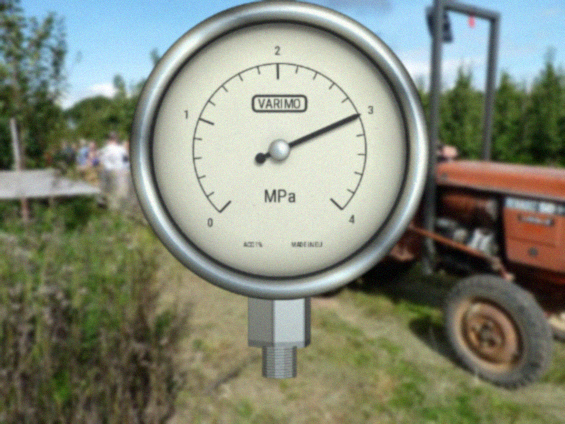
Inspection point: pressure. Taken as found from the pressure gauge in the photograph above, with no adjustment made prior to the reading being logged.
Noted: 3 MPa
